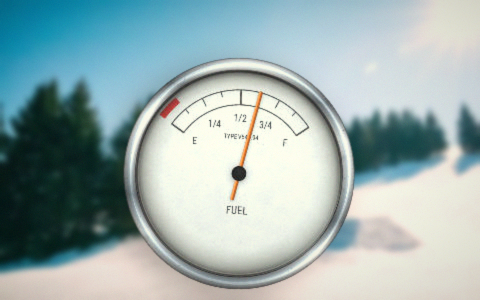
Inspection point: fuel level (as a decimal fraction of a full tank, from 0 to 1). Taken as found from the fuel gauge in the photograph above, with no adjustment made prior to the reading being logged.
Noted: 0.625
